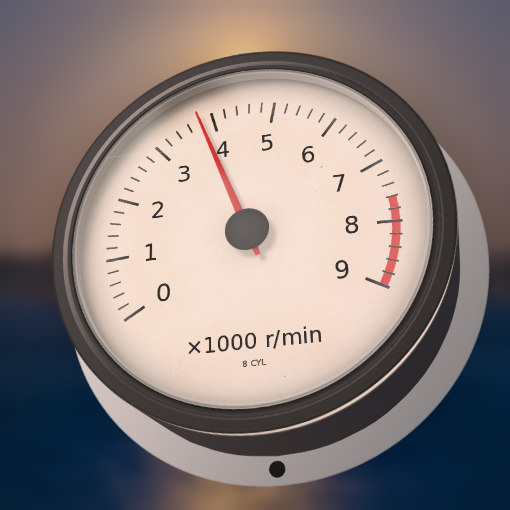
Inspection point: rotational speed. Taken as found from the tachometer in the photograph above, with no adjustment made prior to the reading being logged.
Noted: 3800 rpm
